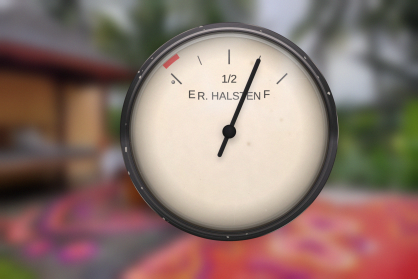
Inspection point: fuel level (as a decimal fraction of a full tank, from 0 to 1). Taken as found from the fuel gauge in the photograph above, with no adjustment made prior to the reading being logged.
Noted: 0.75
